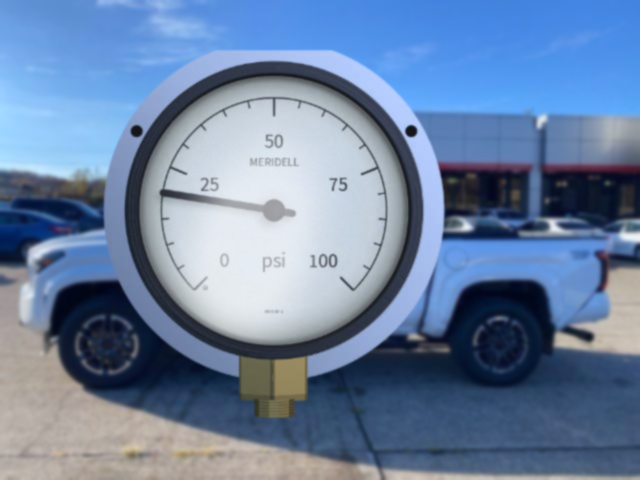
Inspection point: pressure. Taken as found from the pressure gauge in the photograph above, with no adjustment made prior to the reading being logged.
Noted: 20 psi
